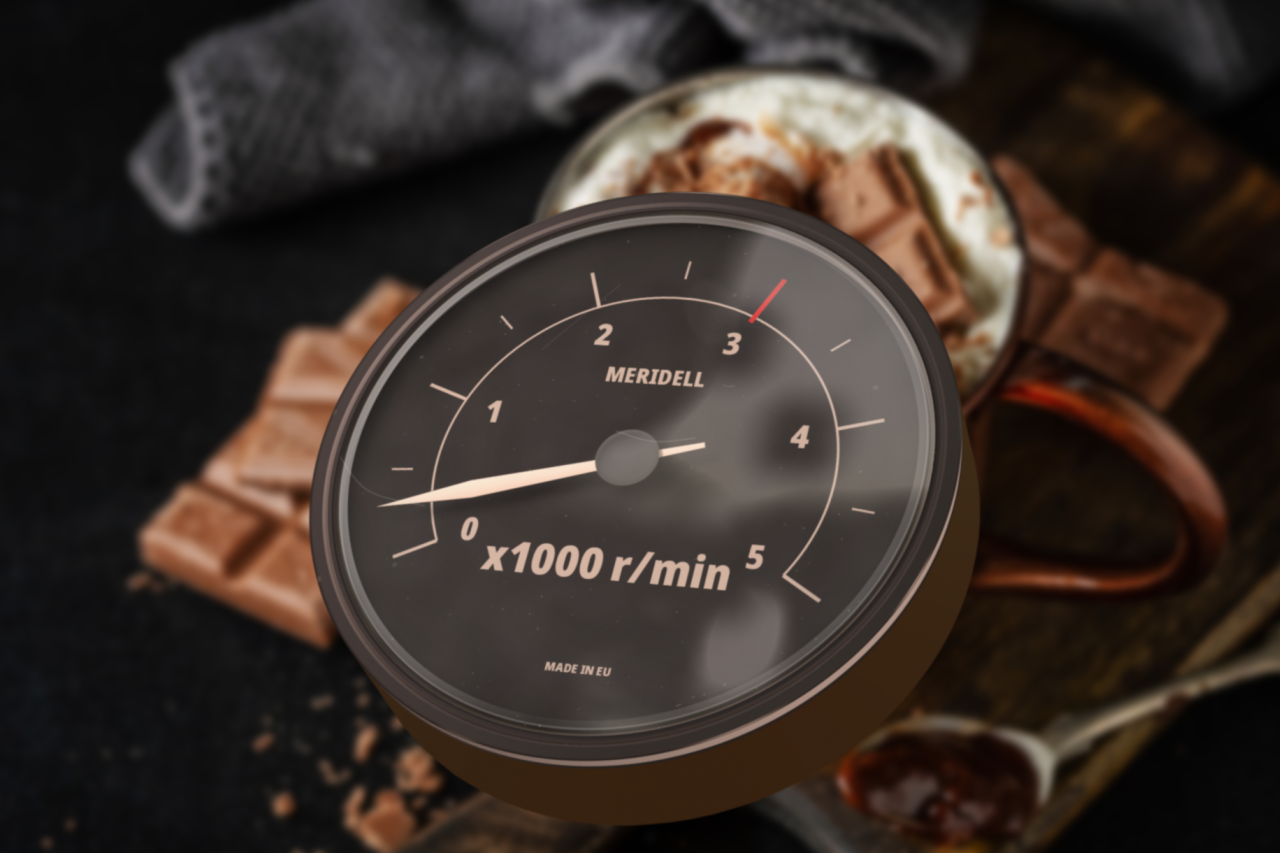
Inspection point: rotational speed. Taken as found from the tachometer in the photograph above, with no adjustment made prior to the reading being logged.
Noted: 250 rpm
